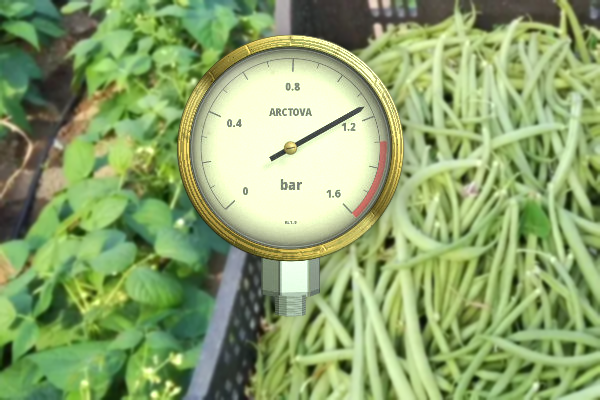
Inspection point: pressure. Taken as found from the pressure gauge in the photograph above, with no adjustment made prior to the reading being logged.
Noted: 1.15 bar
